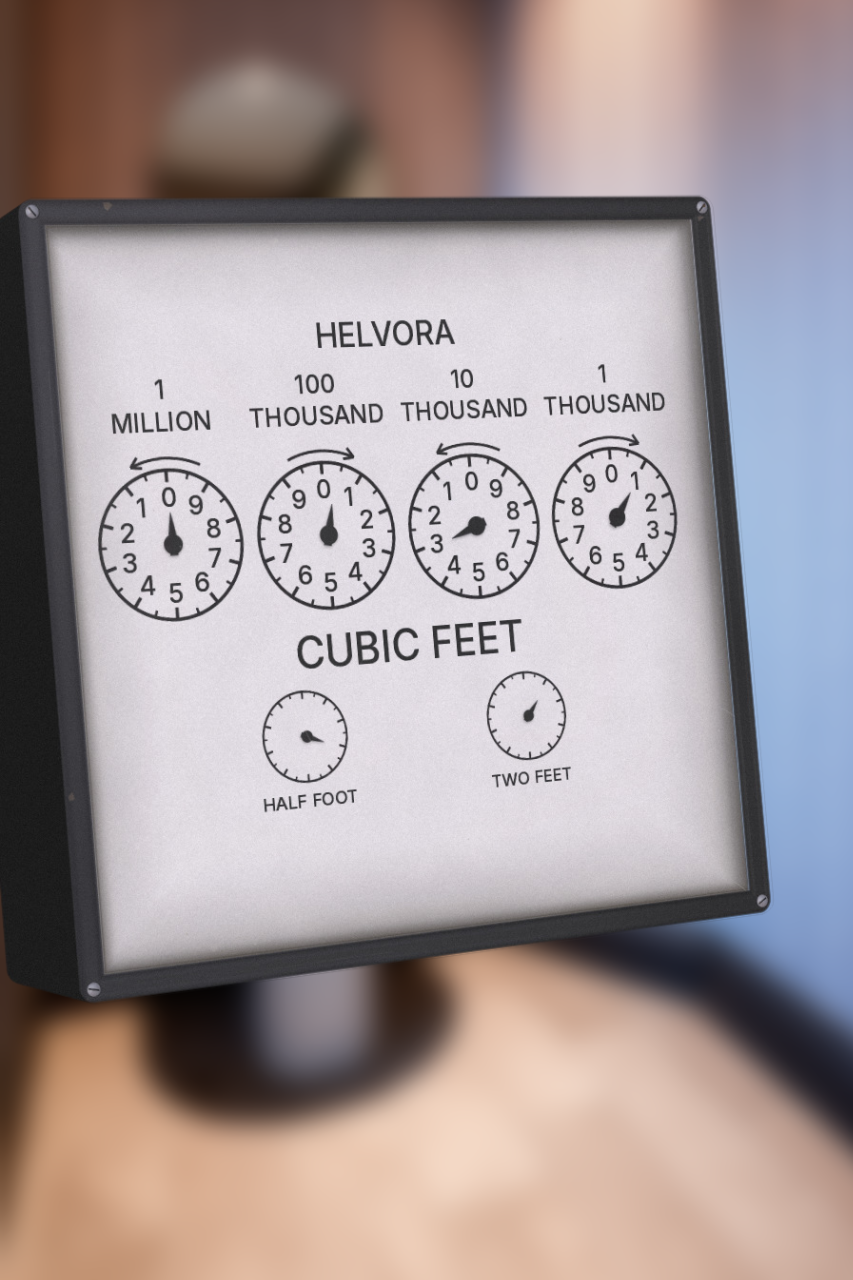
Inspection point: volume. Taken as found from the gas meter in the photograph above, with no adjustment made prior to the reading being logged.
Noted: 3100 ft³
